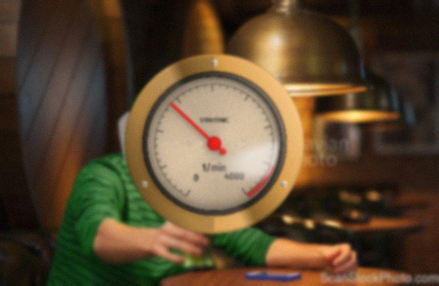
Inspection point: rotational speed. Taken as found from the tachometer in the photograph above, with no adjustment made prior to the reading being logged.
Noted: 1400 rpm
